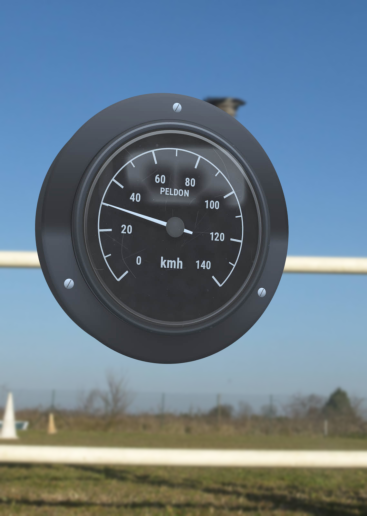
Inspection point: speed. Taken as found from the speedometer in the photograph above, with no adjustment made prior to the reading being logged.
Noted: 30 km/h
